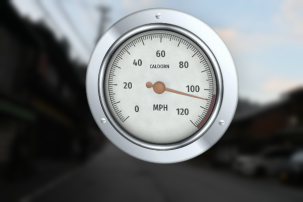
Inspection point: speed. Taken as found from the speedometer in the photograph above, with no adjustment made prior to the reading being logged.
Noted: 105 mph
